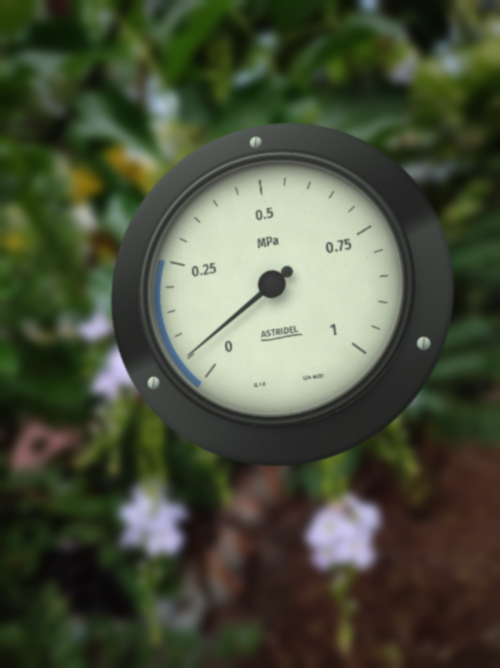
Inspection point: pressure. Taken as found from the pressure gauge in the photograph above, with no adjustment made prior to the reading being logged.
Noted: 0.05 MPa
